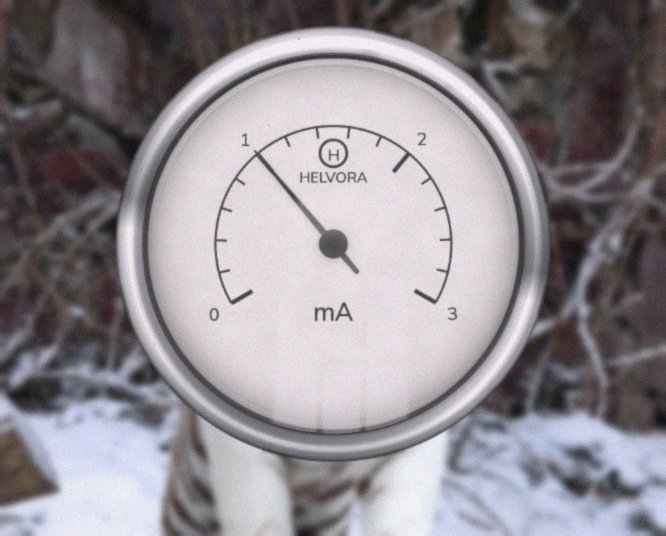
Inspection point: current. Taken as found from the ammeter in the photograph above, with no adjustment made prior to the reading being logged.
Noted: 1 mA
